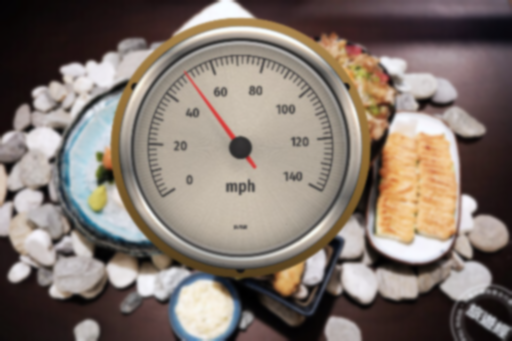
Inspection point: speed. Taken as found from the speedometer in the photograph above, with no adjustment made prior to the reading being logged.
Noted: 50 mph
